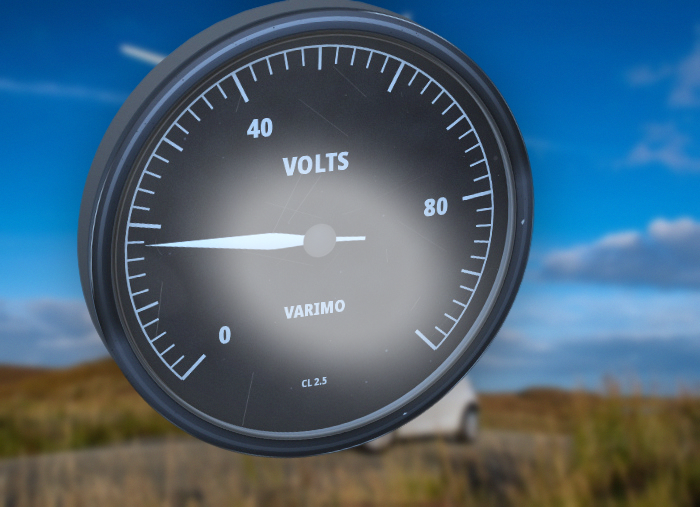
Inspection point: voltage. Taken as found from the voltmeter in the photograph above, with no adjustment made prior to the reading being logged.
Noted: 18 V
